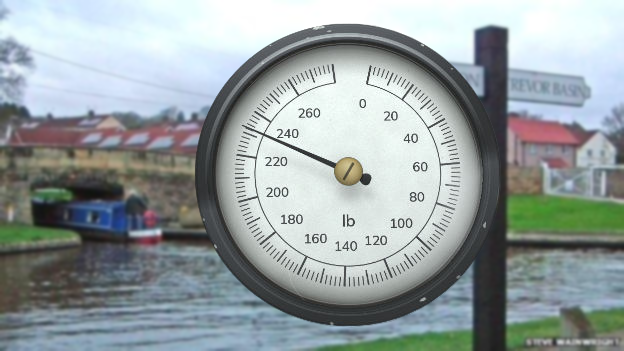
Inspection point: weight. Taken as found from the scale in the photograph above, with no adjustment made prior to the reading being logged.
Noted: 232 lb
